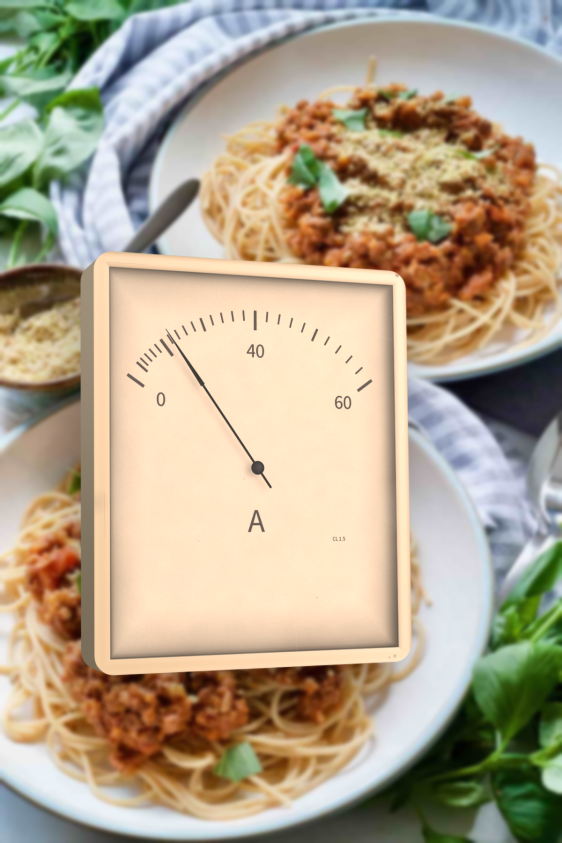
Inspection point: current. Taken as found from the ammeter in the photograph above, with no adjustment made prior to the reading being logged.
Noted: 22 A
